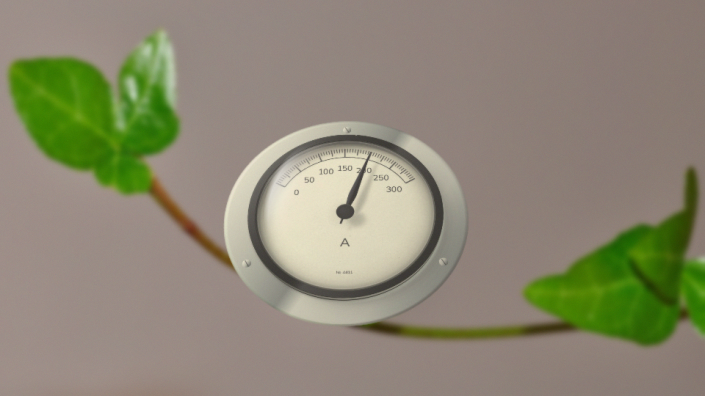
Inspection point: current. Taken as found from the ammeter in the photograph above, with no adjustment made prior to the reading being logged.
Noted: 200 A
